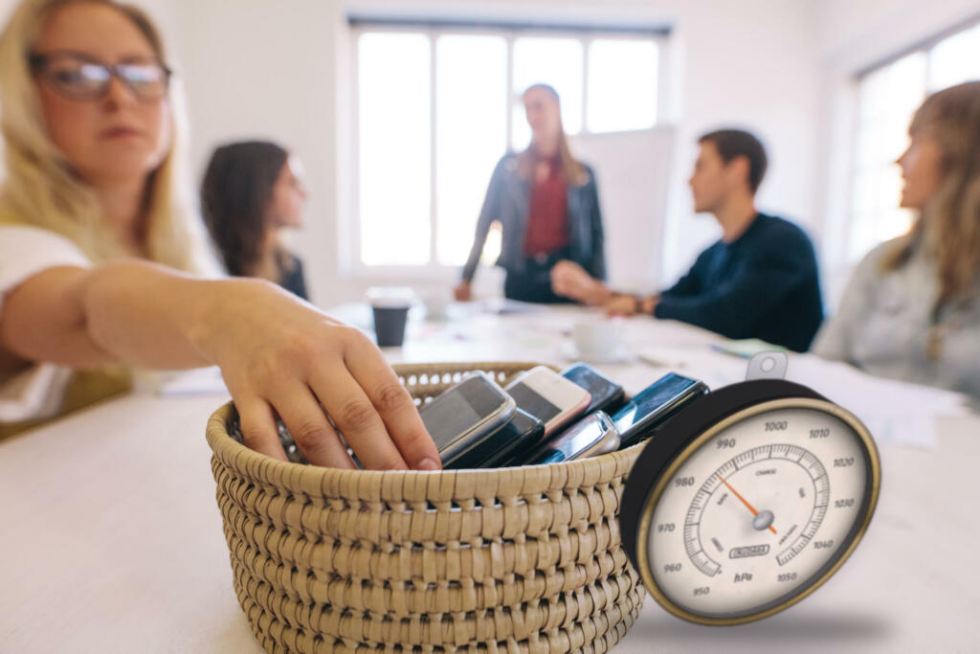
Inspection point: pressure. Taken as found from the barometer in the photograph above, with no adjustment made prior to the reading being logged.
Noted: 985 hPa
